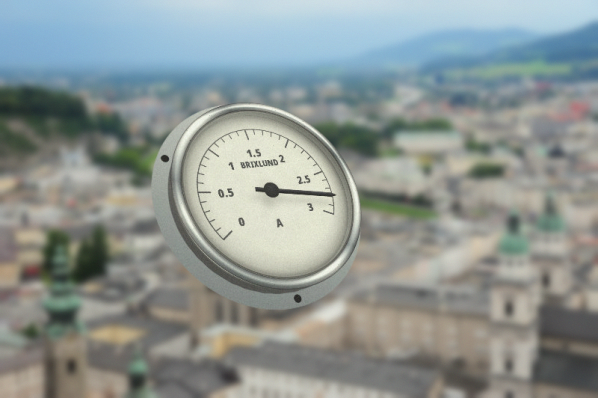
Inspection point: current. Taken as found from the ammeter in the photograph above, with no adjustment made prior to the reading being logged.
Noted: 2.8 A
